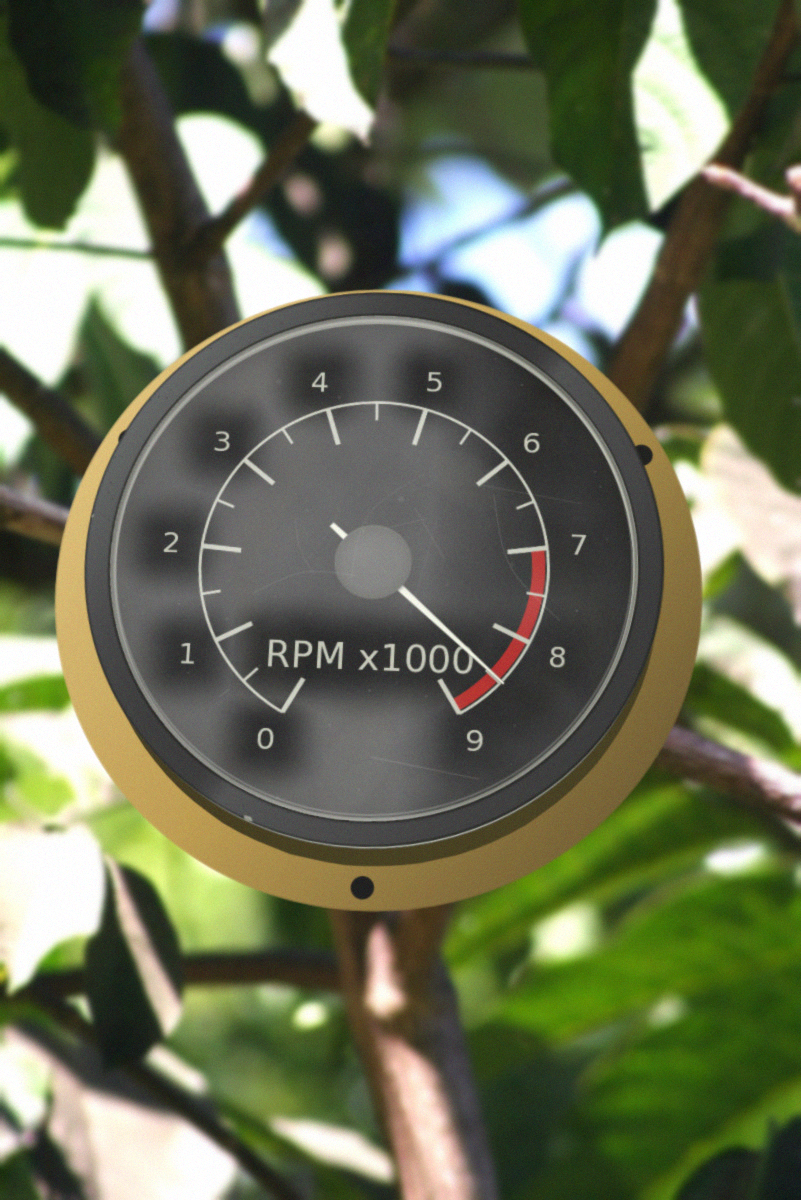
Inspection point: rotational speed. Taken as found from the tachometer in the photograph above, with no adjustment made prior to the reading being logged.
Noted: 8500 rpm
